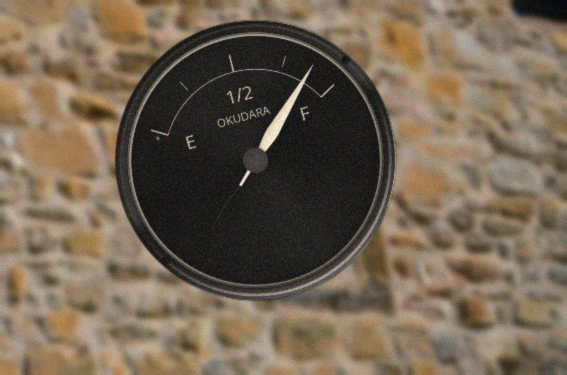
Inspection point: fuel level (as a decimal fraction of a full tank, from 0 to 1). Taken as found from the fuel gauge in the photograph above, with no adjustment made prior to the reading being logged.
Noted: 0.875
